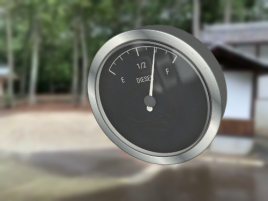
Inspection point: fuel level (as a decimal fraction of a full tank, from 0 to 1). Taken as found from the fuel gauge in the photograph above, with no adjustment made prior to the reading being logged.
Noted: 0.75
